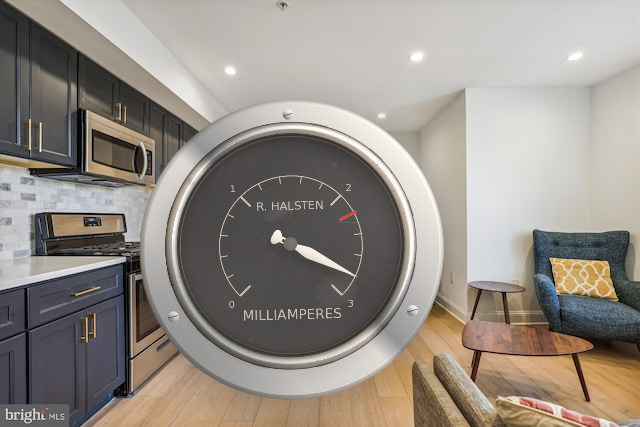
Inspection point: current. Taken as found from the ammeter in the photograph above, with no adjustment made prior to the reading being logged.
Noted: 2.8 mA
